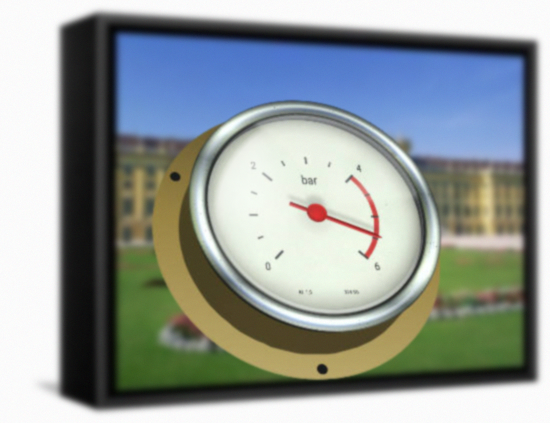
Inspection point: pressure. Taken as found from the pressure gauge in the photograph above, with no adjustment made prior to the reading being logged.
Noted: 5.5 bar
